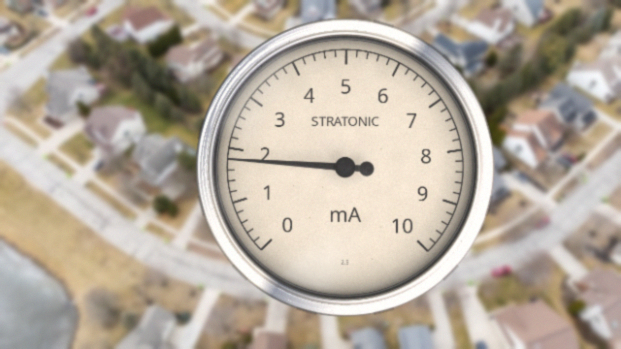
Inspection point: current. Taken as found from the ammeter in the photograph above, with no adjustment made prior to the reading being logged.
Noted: 1.8 mA
